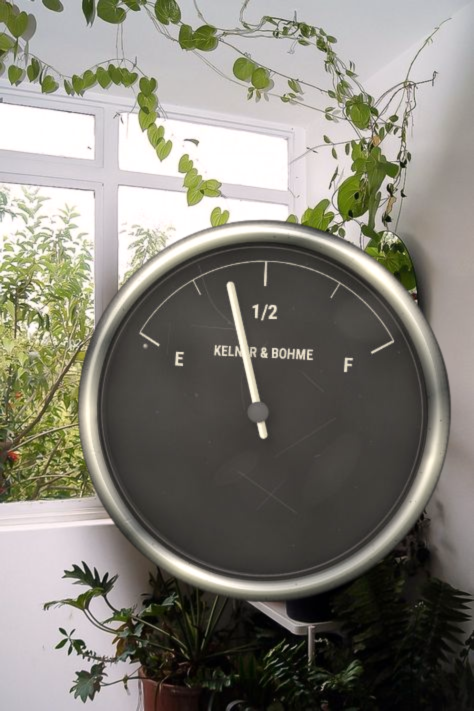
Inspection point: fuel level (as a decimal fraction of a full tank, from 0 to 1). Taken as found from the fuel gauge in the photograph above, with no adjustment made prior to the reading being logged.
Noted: 0.375
